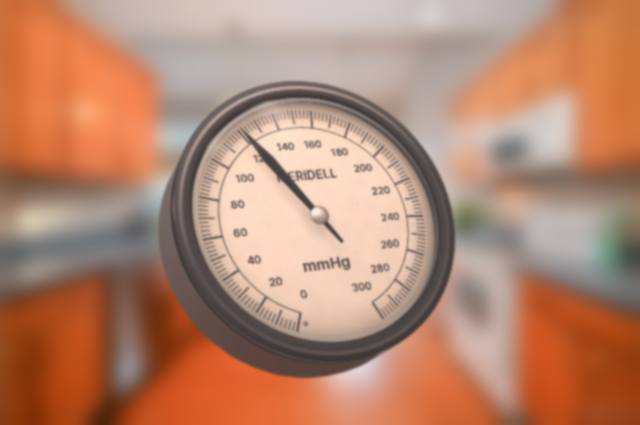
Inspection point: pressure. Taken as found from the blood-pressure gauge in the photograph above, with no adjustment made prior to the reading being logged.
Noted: 120 mmHg
